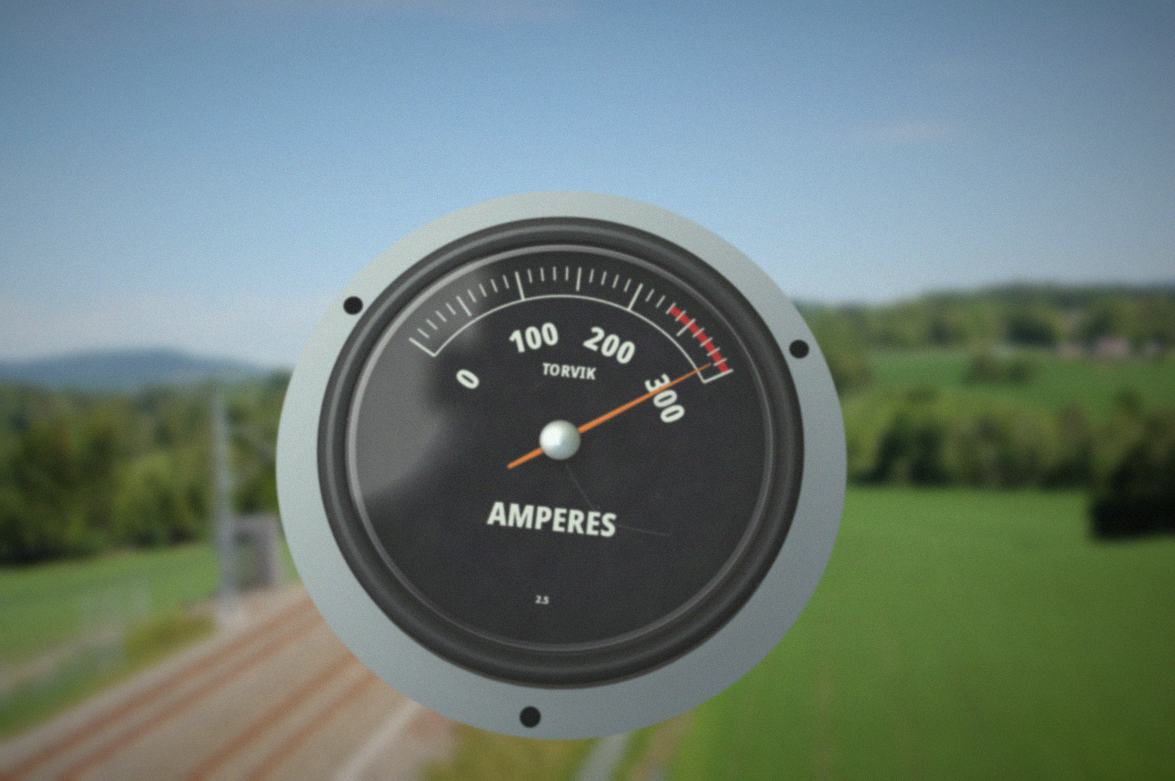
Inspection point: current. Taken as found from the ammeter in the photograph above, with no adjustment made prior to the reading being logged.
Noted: 290 A
